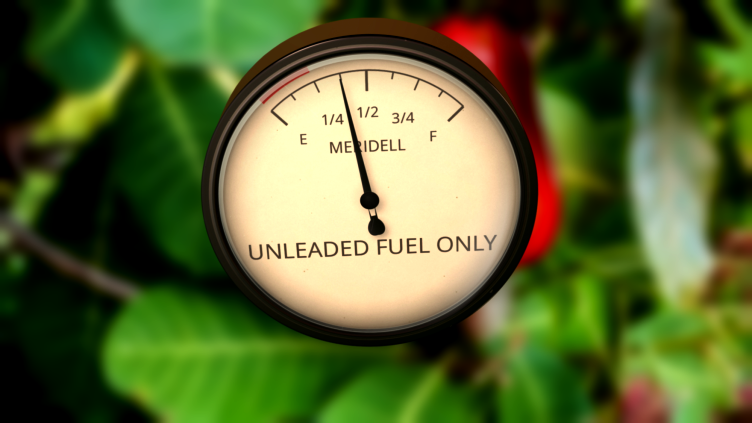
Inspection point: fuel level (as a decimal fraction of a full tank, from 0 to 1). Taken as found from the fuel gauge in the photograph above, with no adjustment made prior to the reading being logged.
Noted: 0.375
